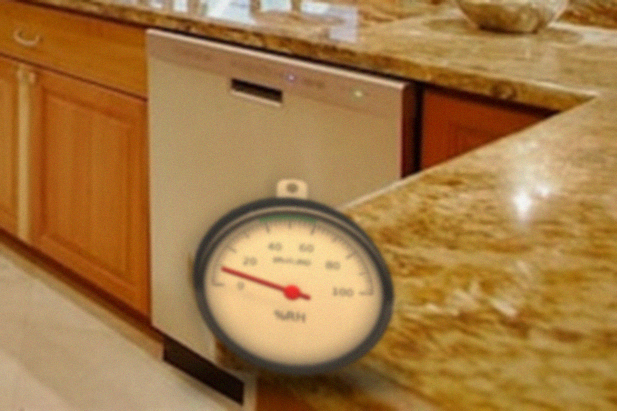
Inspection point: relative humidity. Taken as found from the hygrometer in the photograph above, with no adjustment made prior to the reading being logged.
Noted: 10 %
